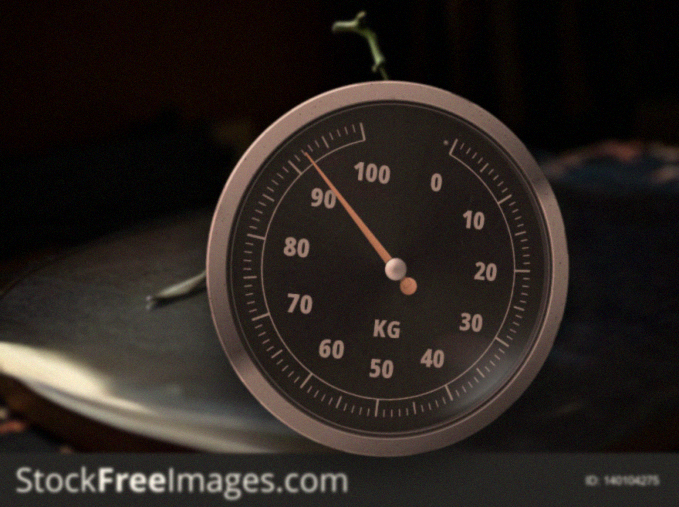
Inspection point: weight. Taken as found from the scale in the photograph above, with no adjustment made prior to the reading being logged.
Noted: 92 kg
